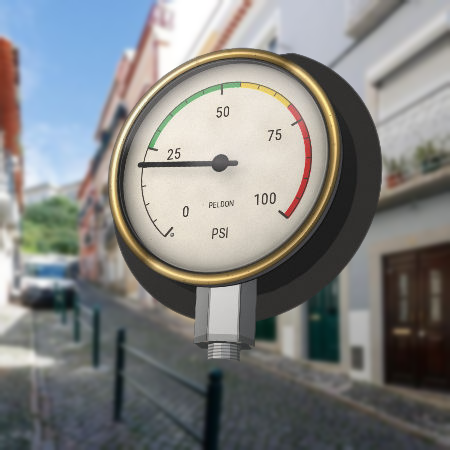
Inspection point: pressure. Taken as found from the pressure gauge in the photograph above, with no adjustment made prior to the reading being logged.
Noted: 20 psi
